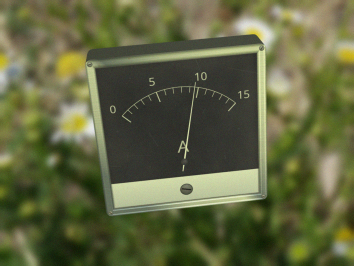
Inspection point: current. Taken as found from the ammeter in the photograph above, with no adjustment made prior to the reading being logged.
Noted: 9.5 A
